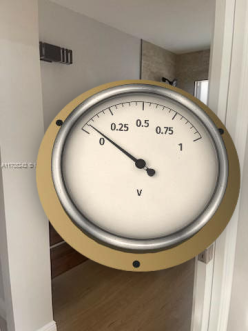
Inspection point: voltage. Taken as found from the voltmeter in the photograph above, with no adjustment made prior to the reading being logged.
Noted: 0.05 V
